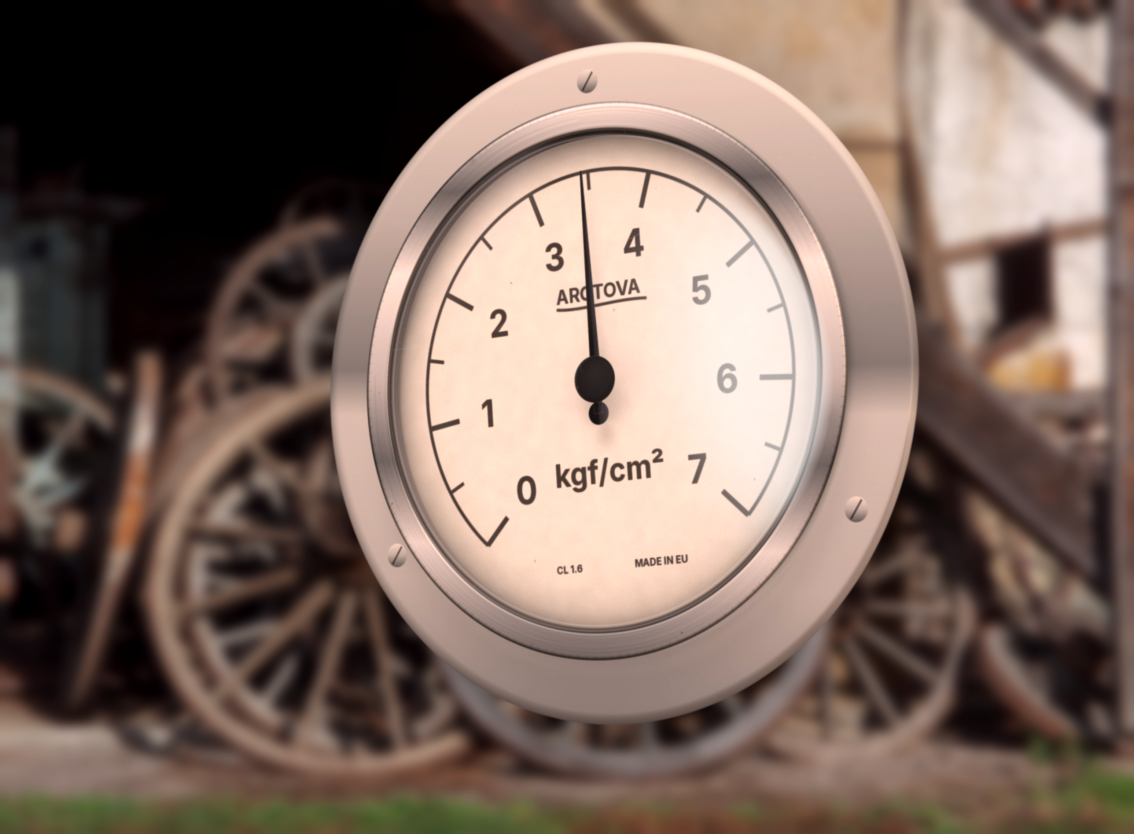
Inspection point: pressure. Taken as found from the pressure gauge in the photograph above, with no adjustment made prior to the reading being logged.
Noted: 3.5 kg/cm²
